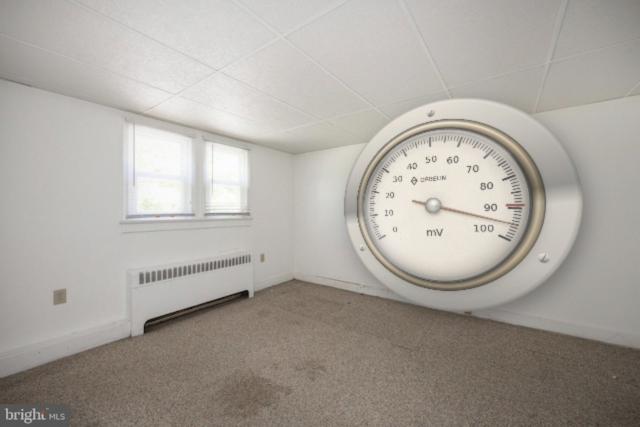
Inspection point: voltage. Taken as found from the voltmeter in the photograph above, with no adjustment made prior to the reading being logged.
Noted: 95 mV
